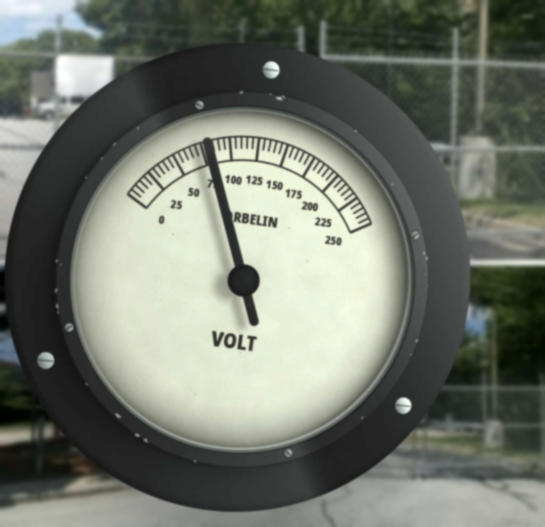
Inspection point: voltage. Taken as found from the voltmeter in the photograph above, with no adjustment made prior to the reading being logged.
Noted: 80 V
